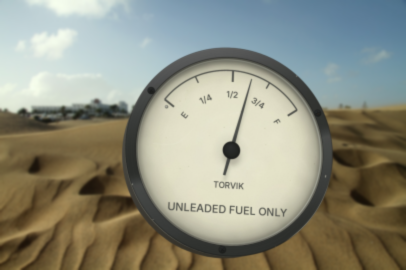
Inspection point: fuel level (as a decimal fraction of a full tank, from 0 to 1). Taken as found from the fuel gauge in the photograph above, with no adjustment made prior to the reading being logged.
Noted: 0.625
